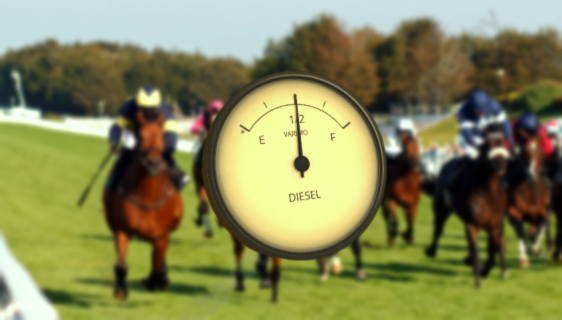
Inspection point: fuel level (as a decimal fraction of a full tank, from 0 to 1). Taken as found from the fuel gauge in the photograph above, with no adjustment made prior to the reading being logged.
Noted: 0.5
